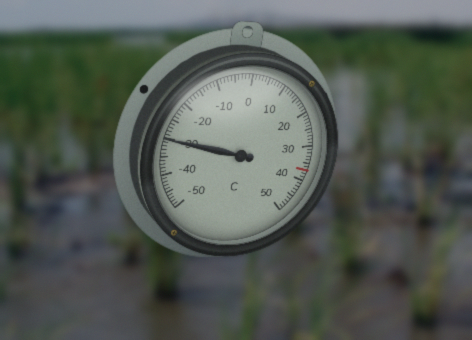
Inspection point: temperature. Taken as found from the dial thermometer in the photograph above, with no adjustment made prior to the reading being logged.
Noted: -30 °C
